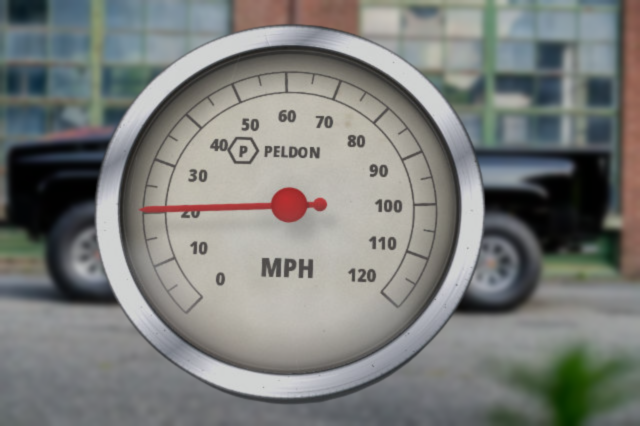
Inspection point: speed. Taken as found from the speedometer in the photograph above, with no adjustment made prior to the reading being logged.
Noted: 20 mph
